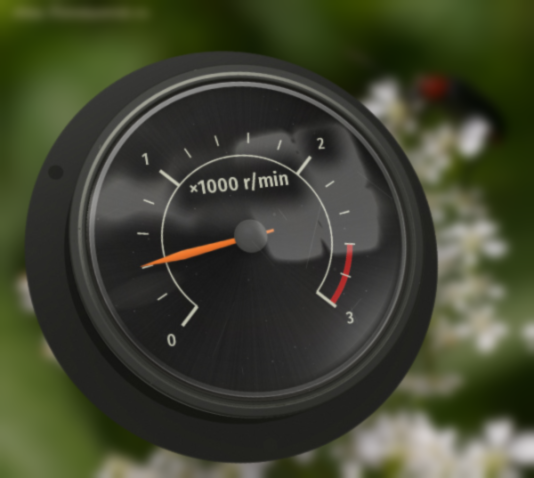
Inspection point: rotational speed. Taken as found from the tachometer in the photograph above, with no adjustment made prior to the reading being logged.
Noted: 400 rpm
